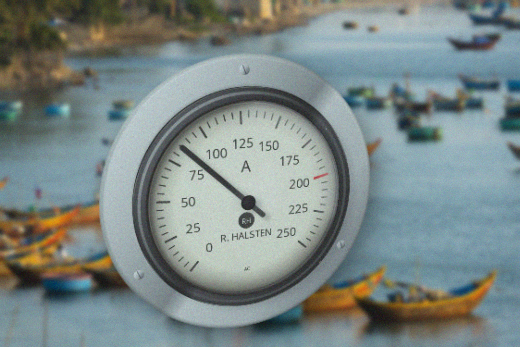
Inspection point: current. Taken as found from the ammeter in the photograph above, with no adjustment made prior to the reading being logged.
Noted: 85 A
